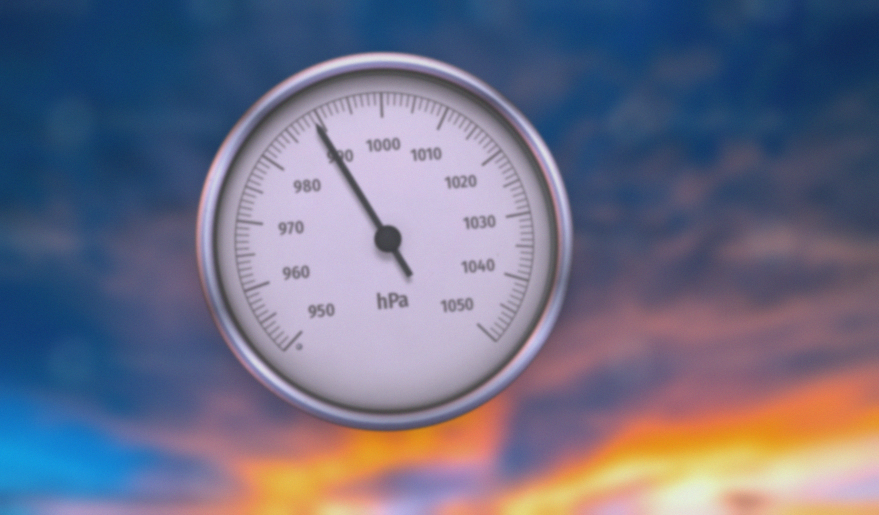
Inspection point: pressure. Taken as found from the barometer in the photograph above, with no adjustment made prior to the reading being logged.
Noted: 989 hPa
